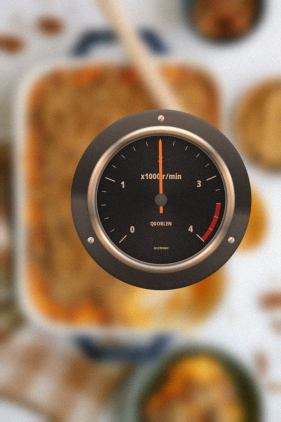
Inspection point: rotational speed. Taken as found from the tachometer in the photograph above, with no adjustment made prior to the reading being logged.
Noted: 2000 rpm
